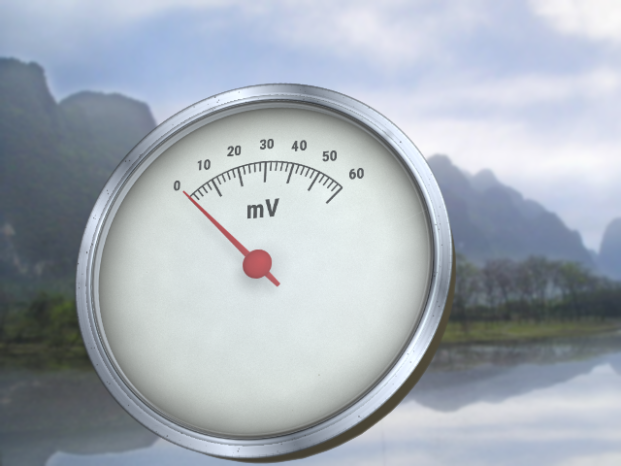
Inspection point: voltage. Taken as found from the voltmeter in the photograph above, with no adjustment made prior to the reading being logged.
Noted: 0 mV
